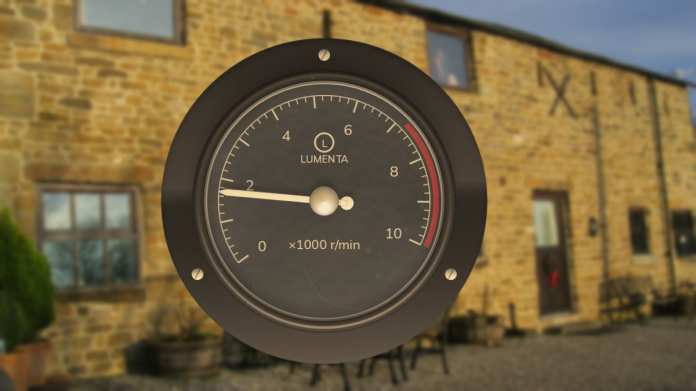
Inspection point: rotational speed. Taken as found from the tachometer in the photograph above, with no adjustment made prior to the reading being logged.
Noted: 1700 rpm
